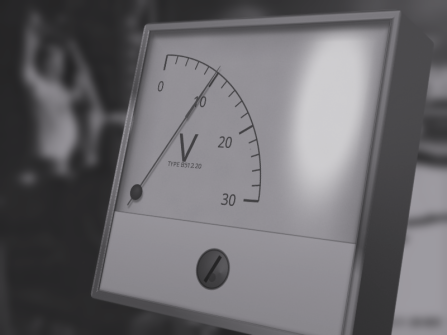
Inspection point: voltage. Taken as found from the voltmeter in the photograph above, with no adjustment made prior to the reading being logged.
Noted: 10 V
